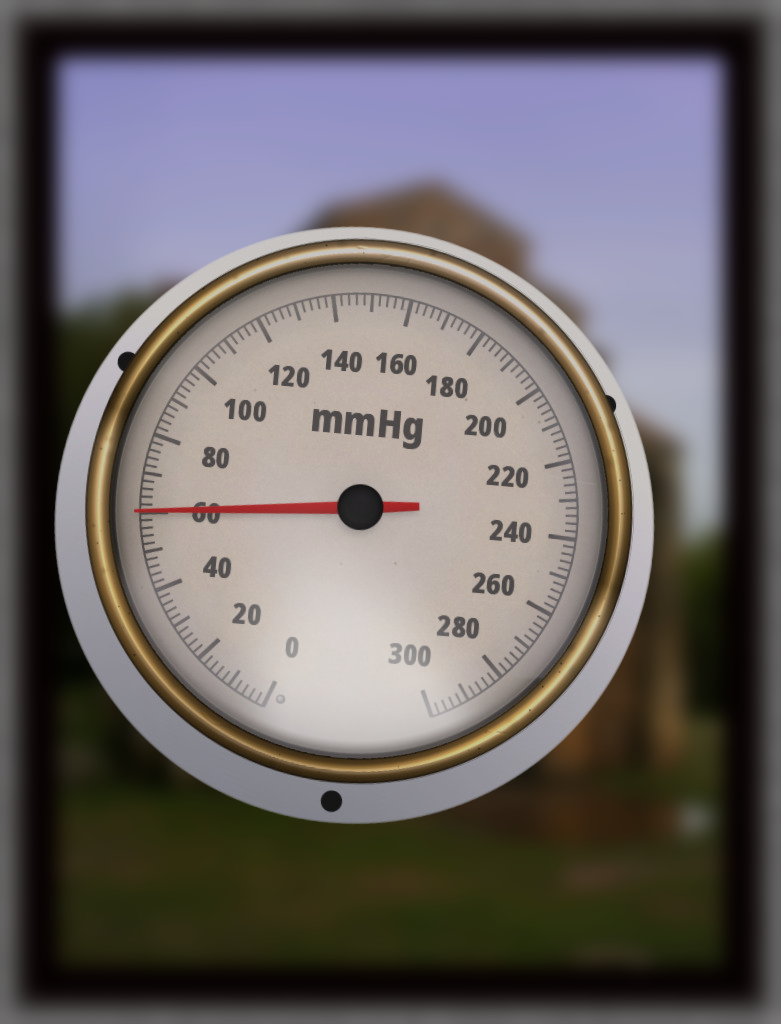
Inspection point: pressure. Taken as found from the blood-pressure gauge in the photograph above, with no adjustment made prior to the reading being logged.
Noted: 60 mmHg
